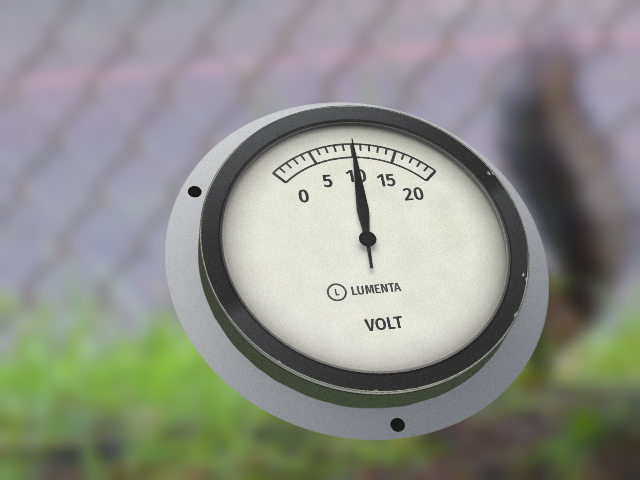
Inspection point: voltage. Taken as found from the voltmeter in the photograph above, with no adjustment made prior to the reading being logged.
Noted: 10 V
